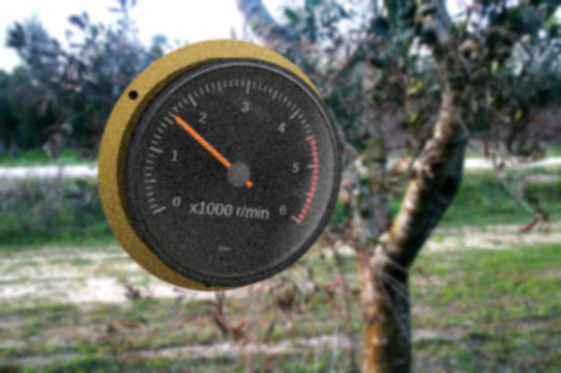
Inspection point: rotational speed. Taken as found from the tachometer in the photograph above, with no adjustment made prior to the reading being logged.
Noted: 1600 rpm
